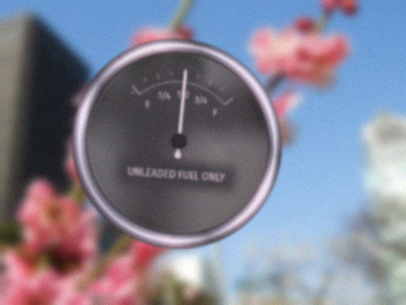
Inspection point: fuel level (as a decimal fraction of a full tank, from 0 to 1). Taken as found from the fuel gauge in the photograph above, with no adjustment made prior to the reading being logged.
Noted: 0.5
